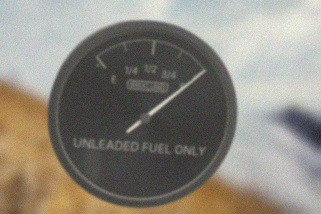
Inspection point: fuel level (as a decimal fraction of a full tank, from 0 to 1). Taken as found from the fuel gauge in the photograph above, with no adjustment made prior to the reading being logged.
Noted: 1
